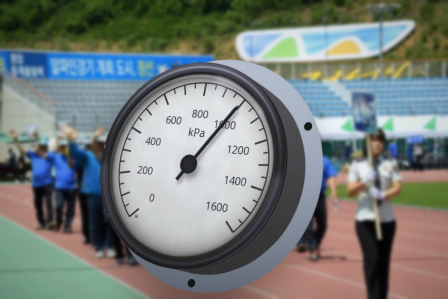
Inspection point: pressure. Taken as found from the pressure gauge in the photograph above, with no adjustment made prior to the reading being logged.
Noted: 1000 kPa
